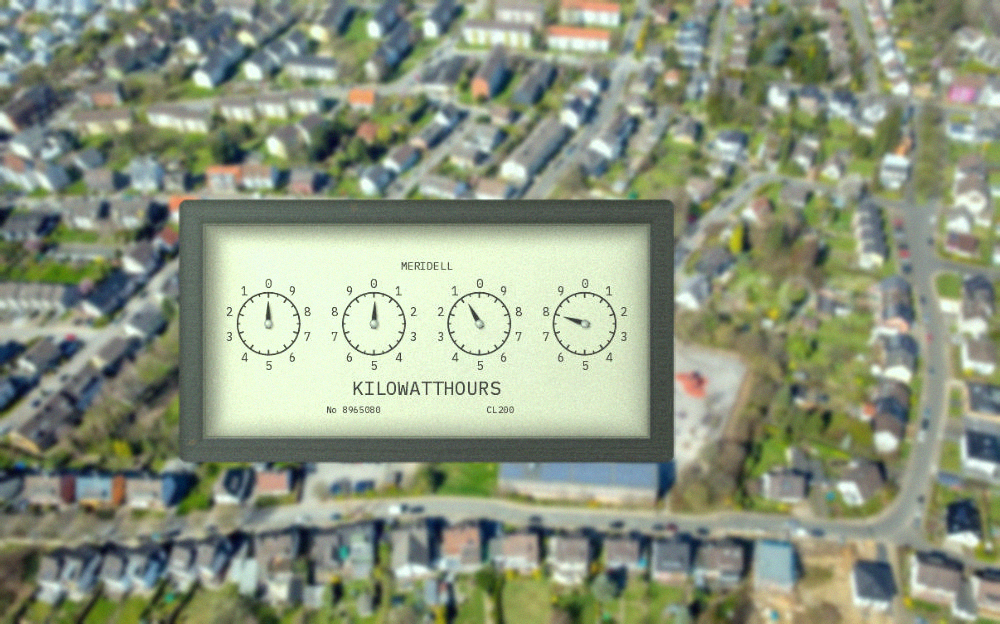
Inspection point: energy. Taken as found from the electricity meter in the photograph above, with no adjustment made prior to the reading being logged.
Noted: 8 kWh
